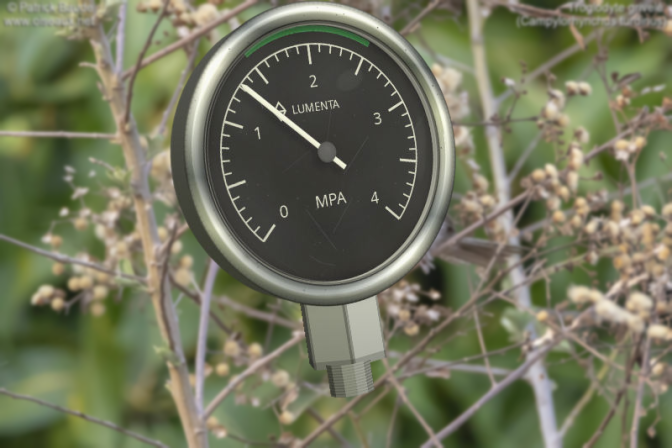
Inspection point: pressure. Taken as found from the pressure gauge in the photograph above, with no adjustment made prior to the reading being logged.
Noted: 1.3 MPa
